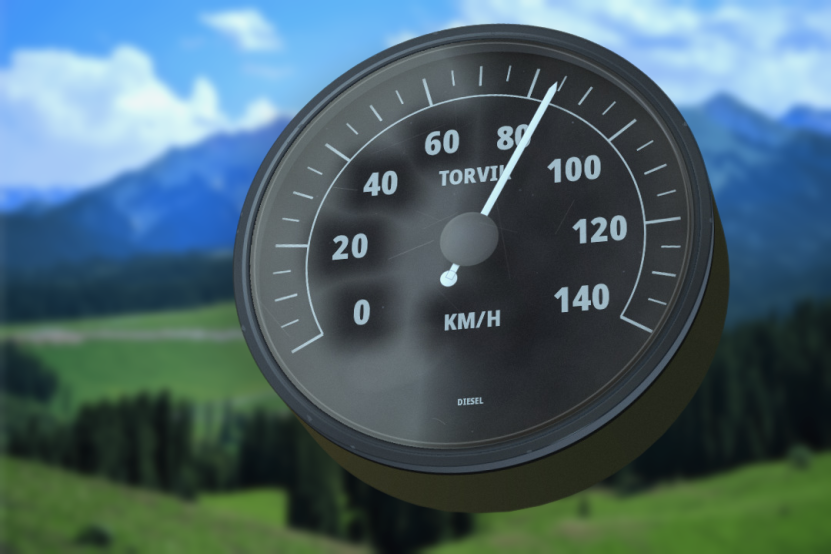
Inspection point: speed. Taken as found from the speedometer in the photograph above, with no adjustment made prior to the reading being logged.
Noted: 85 km/h
